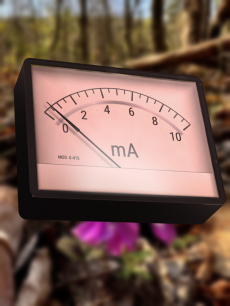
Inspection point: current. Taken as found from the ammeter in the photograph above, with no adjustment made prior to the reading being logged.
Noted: 0.5 mA
